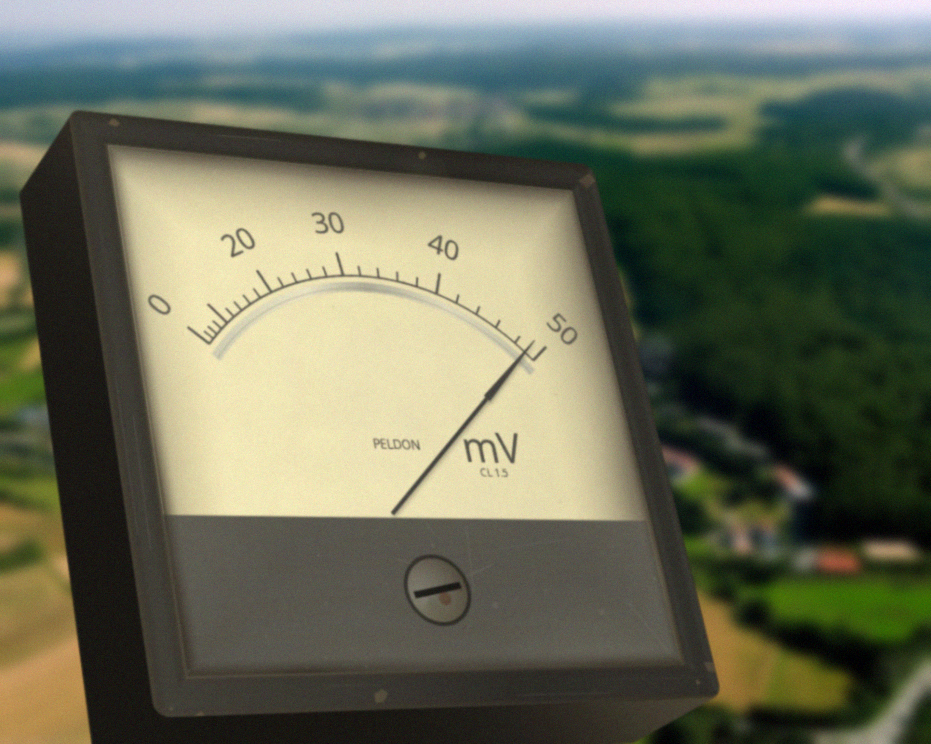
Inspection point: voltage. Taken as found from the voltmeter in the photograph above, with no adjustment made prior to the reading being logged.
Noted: 49 mV
